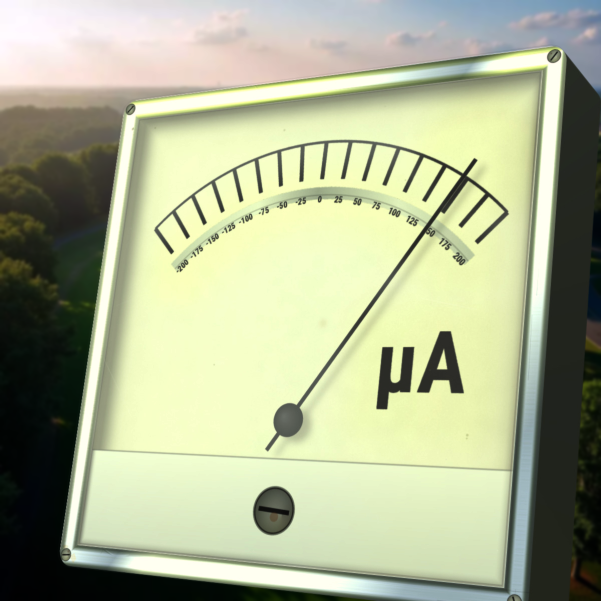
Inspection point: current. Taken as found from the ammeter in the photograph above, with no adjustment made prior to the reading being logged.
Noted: 150 µA
